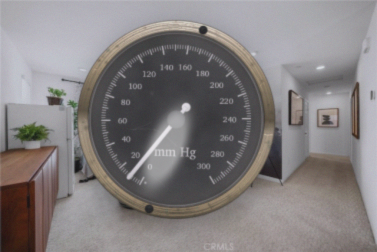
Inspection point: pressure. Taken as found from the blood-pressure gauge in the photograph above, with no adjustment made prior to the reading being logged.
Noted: 10 mmHg
